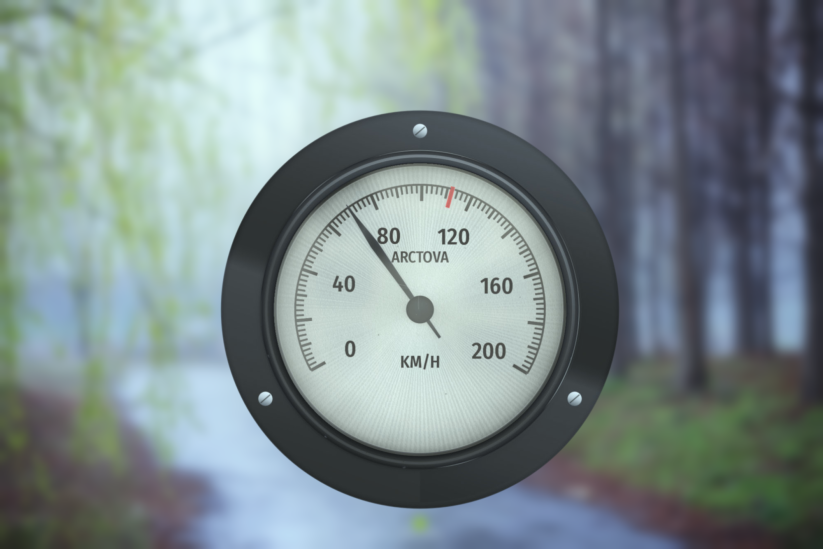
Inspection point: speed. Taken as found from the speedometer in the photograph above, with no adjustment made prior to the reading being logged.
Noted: 70 km/h
